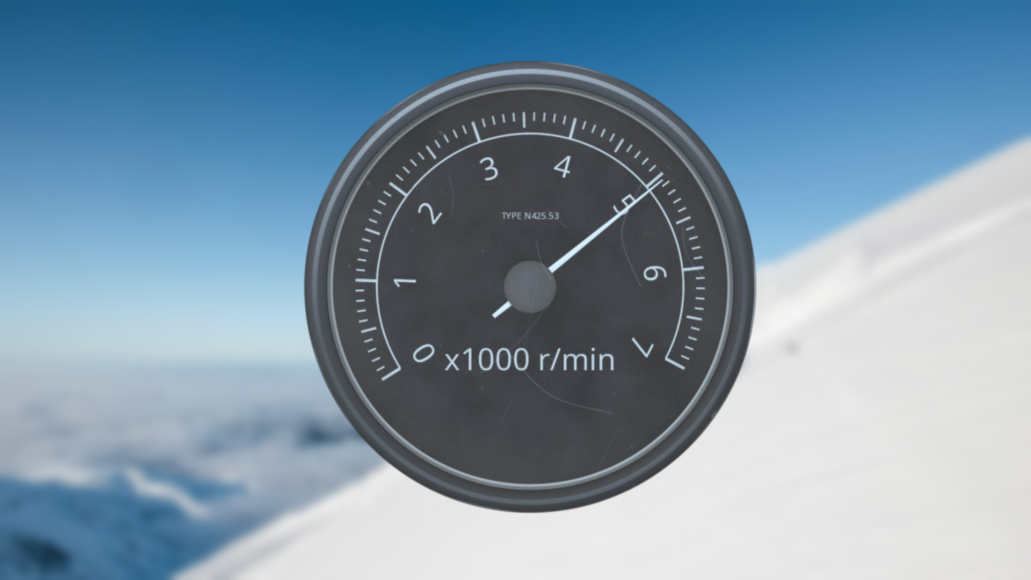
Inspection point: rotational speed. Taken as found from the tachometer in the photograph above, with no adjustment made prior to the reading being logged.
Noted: 5050 rpm
